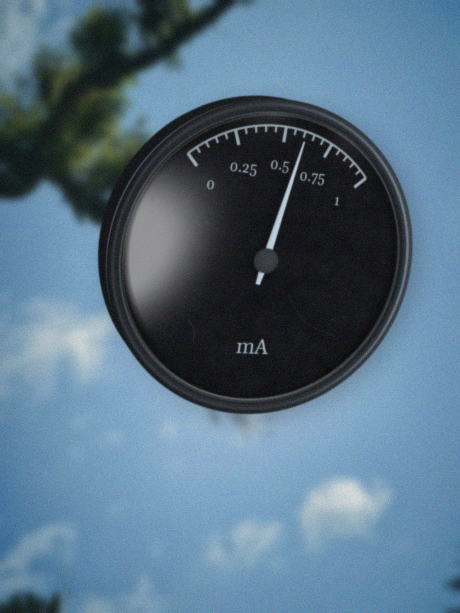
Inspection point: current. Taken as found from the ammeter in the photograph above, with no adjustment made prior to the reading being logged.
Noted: 0.6 mA
